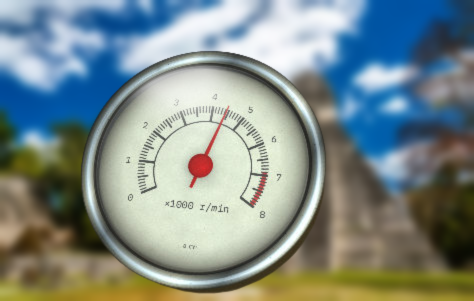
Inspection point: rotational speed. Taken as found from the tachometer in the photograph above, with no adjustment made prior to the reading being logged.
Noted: 4500 rpm
